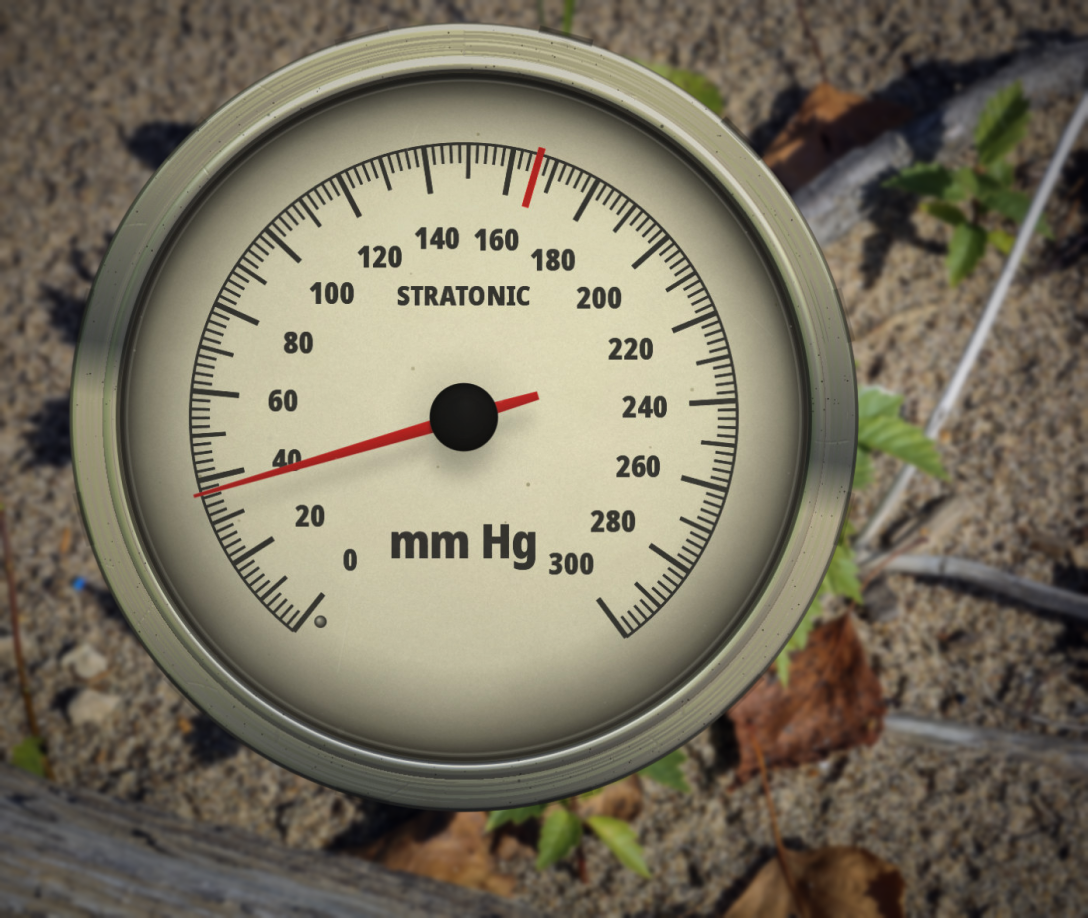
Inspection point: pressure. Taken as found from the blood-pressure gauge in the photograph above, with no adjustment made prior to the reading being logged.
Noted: 37 mmHg
